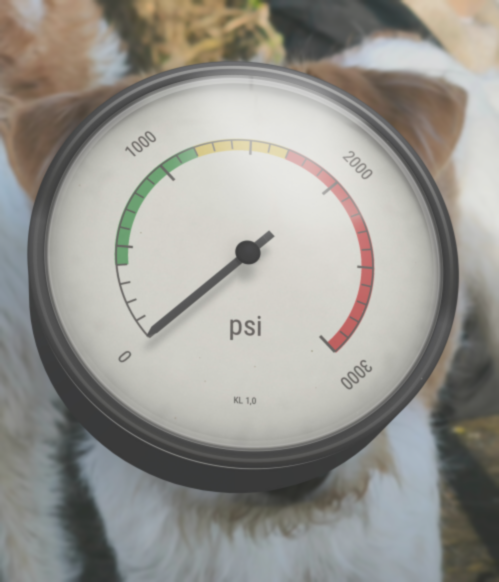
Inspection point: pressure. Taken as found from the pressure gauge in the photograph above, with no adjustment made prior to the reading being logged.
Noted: 0 psi
